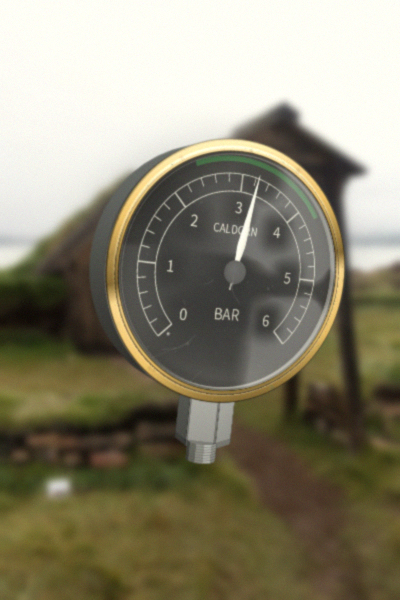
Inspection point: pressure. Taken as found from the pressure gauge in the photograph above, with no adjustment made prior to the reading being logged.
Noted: 3.2 bar
